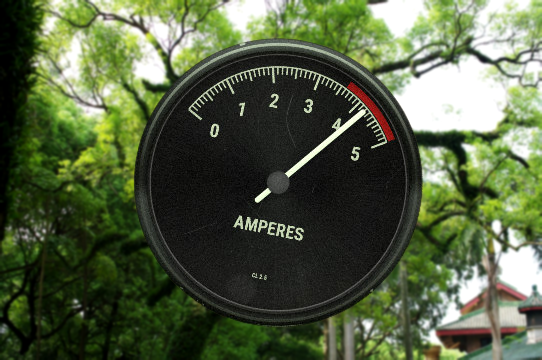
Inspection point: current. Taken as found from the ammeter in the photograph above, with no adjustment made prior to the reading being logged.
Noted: 4.2 A
